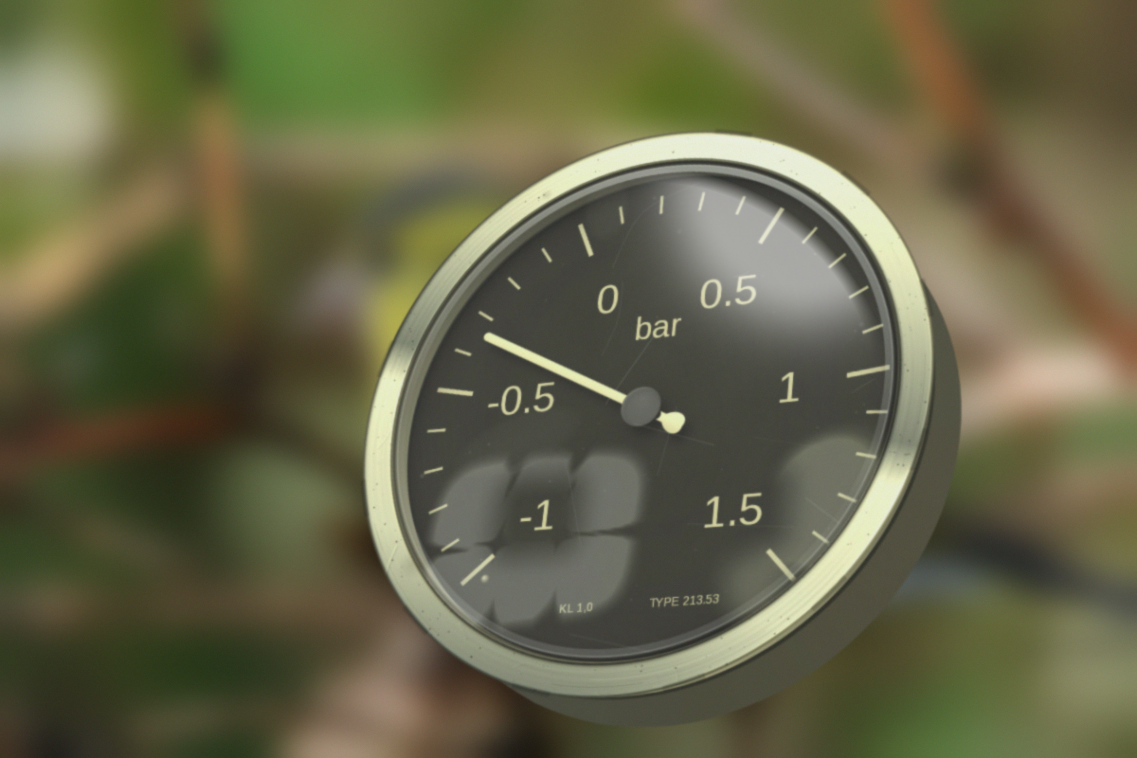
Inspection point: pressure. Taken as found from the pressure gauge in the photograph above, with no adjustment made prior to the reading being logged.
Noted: -0.35 bar
